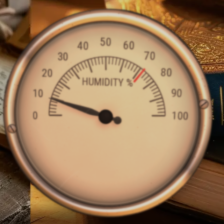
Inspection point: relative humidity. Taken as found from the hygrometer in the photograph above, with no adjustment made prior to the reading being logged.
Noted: 10 %
